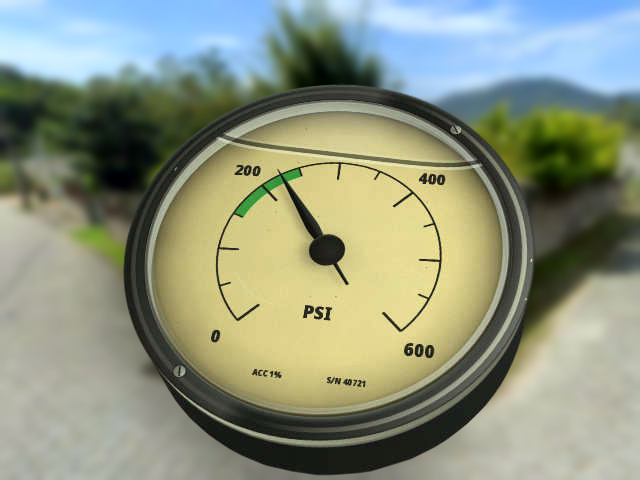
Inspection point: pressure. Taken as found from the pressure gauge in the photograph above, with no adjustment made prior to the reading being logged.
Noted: 225 psi
